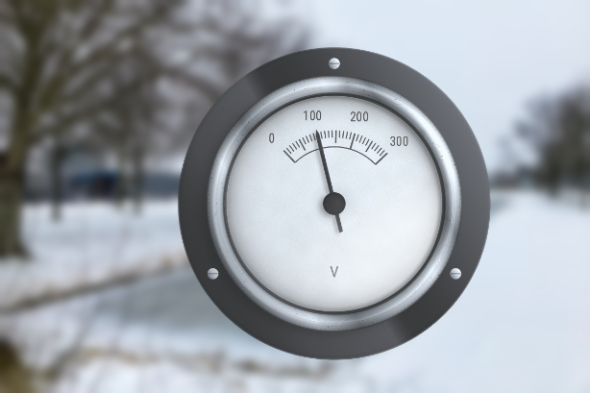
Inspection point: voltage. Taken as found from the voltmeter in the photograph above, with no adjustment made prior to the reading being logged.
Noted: 100 V
